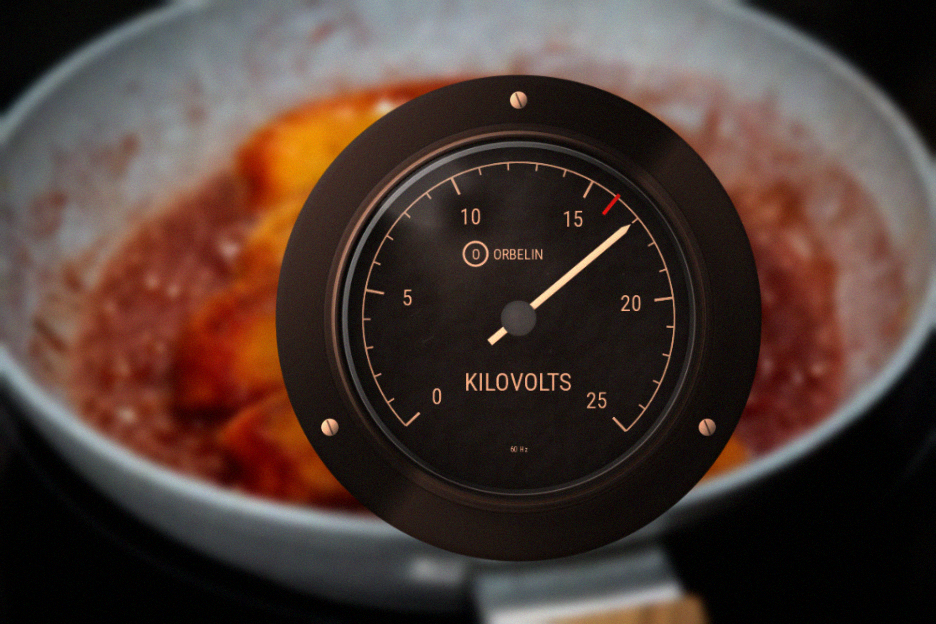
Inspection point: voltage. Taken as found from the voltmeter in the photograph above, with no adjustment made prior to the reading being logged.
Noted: 17 kV
